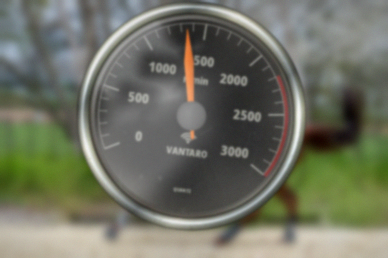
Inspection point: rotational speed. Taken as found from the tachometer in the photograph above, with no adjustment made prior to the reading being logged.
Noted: 1350 rpm
